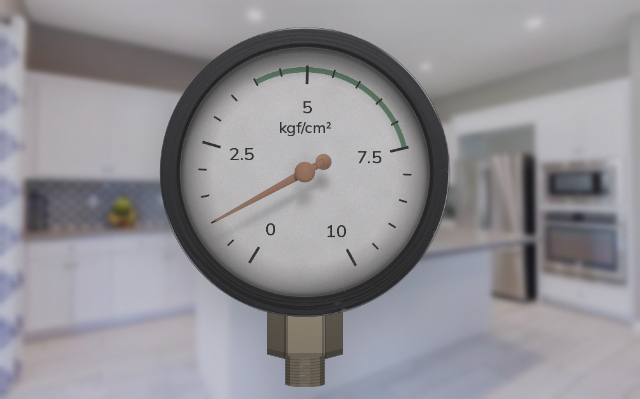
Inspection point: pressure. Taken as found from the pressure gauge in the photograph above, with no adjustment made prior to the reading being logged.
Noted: 1 kg/cm²
